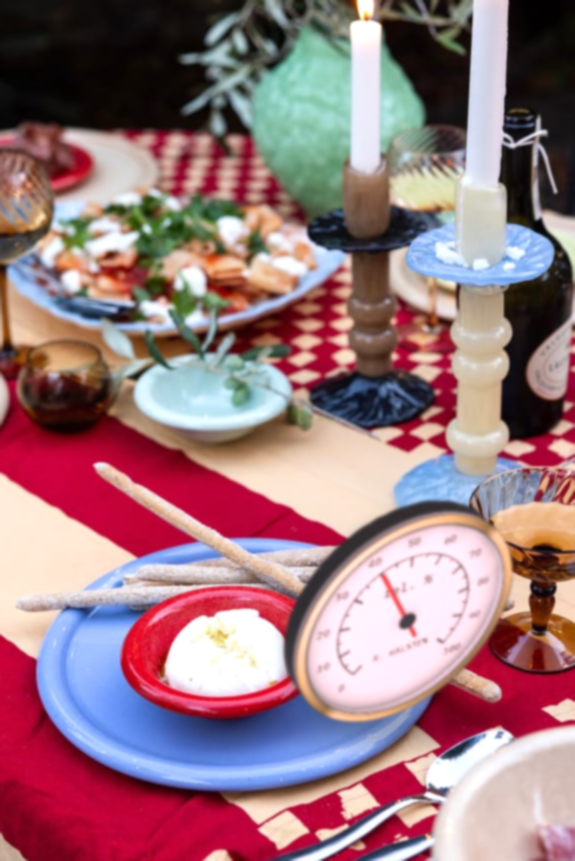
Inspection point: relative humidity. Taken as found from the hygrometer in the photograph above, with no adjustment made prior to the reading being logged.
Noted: 40 %
